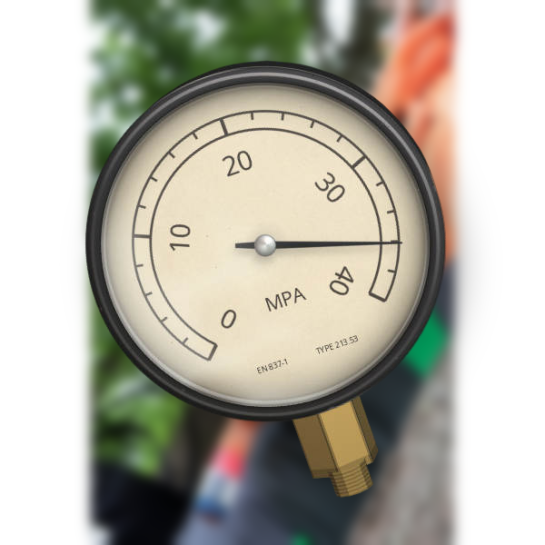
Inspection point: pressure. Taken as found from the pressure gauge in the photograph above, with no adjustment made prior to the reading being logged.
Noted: 36 MPa
